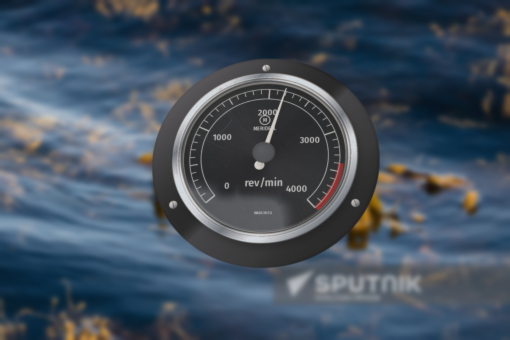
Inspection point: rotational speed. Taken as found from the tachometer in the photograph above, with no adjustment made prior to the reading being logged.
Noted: 2200 rpm
